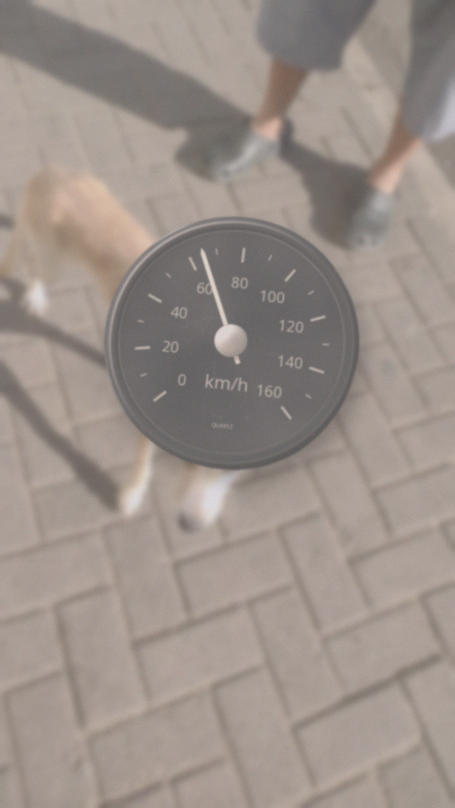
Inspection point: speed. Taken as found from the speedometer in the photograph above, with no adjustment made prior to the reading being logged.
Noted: 65 km/h
